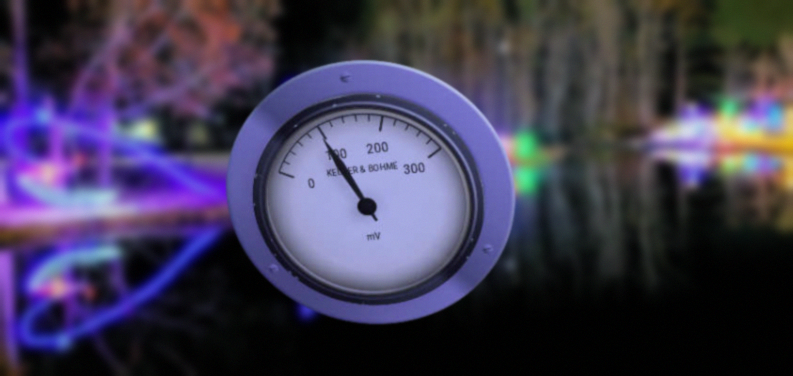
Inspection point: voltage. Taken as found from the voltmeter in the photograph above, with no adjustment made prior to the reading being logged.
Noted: 100 mV
